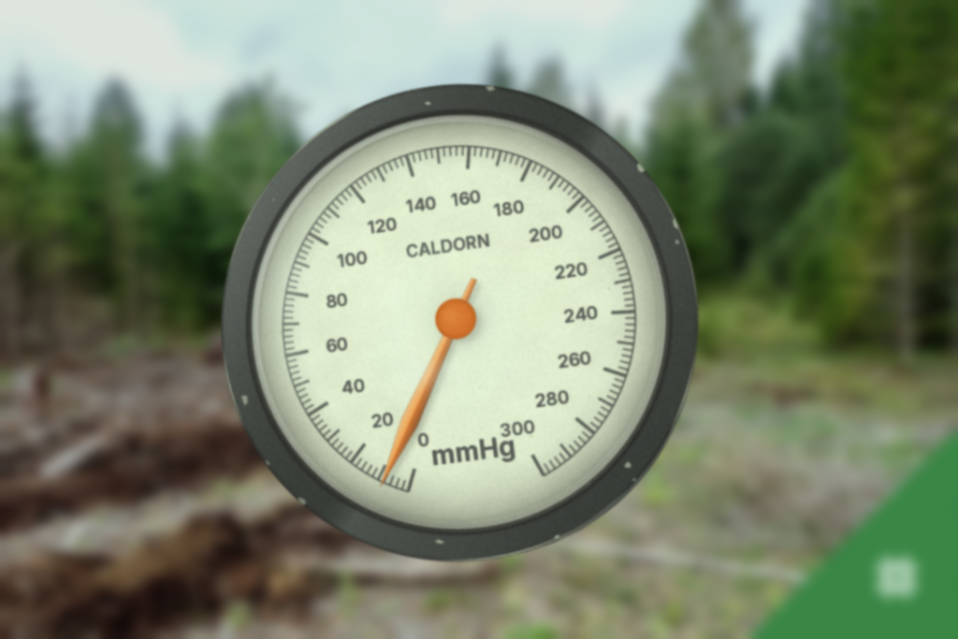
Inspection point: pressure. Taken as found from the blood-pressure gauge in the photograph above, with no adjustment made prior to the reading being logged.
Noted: 8 mmHg
